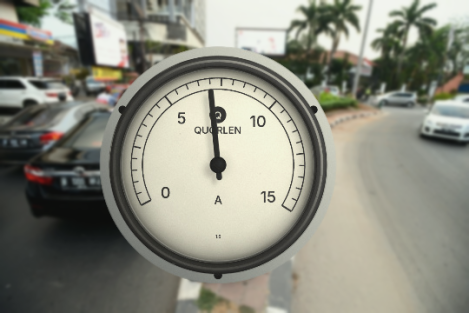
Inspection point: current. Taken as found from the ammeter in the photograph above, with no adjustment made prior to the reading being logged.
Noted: 7 A
